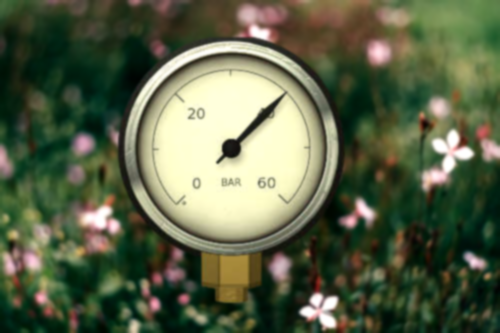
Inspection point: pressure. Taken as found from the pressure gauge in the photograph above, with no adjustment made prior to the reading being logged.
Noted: 40 bar
